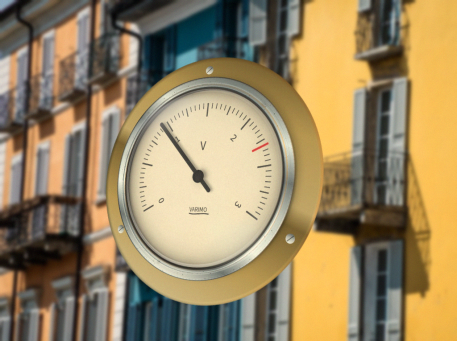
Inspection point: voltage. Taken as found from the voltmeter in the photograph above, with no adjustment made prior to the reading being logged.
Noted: 0.95 V
